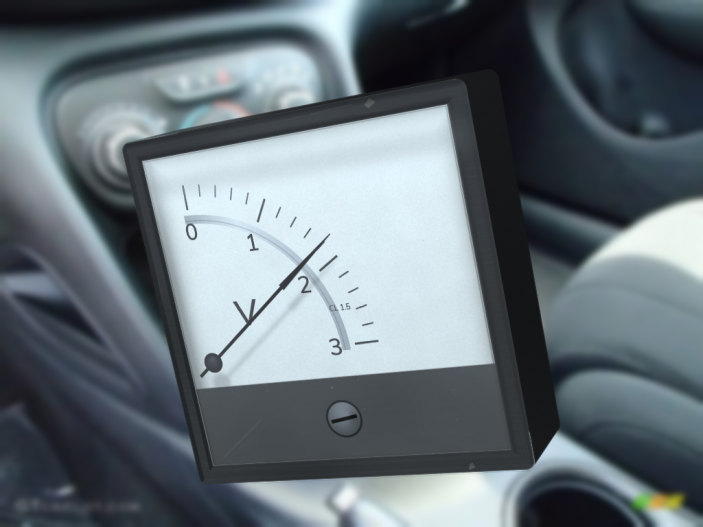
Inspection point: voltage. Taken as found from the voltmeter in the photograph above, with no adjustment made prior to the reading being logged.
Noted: 1.8 V
